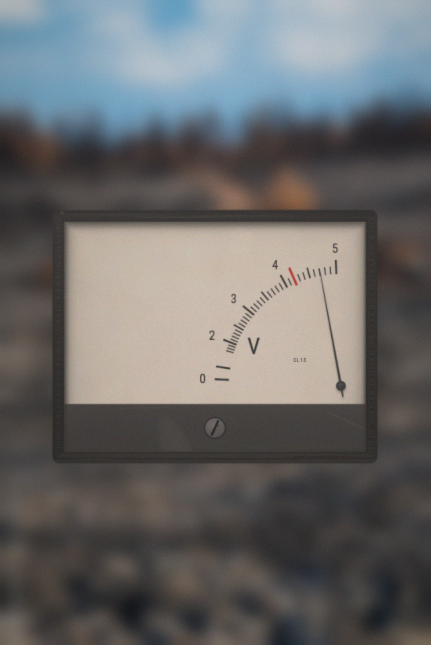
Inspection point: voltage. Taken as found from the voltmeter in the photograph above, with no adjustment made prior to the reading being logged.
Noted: 4.7 V
